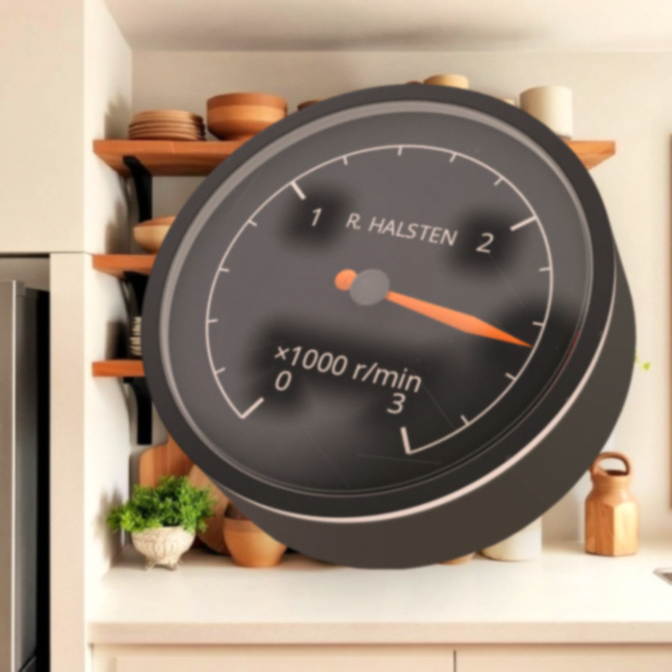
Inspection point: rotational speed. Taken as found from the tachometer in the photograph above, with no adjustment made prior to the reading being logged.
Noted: 2500 rpm
